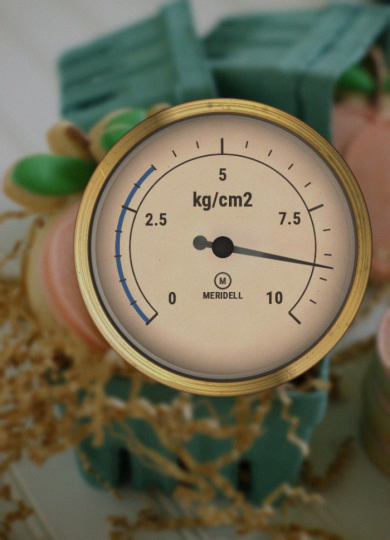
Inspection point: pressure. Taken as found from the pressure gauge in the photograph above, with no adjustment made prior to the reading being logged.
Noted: 8.75 kg/cm²
